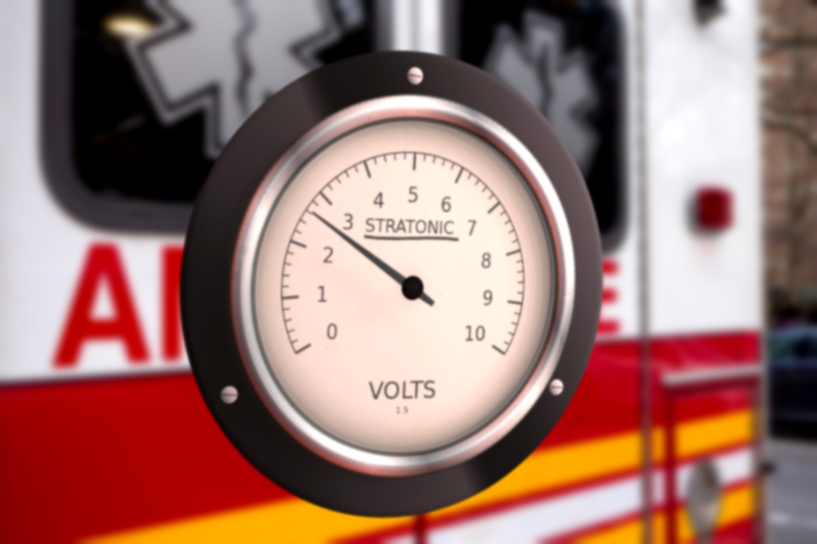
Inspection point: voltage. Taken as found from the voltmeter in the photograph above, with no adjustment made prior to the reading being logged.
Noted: 2.6 V
